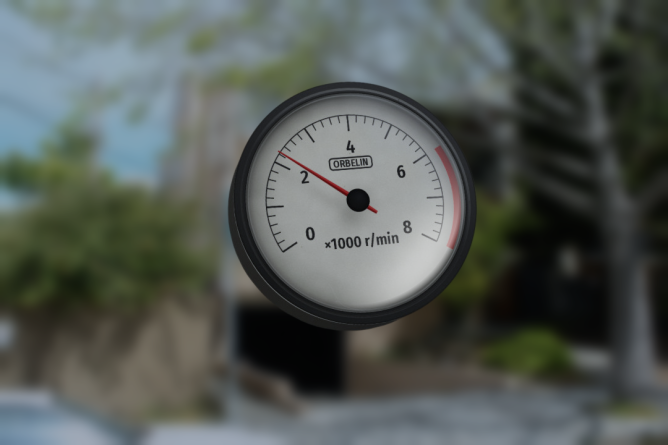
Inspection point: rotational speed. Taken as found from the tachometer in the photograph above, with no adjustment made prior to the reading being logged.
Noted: 2200 rpm
